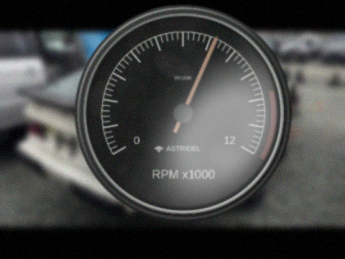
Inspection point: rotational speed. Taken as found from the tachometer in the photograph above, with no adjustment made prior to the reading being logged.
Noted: 7200 rpm
